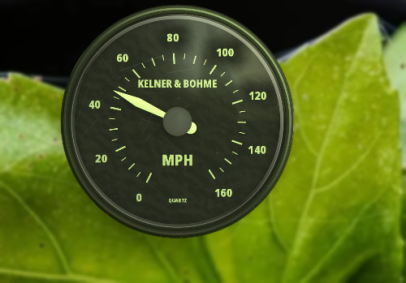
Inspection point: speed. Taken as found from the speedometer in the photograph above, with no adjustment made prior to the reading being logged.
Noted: 47.5 mph
